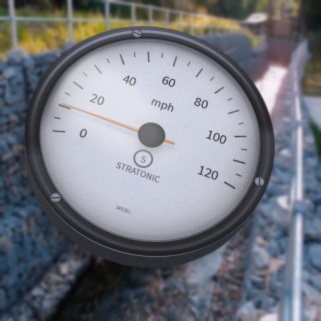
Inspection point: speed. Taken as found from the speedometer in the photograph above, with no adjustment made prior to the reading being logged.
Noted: 10 mph
